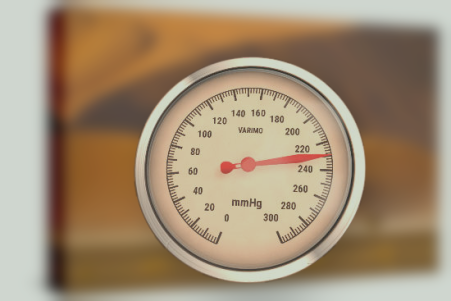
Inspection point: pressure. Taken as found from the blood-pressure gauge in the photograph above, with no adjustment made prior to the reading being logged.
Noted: 230 mmHg
